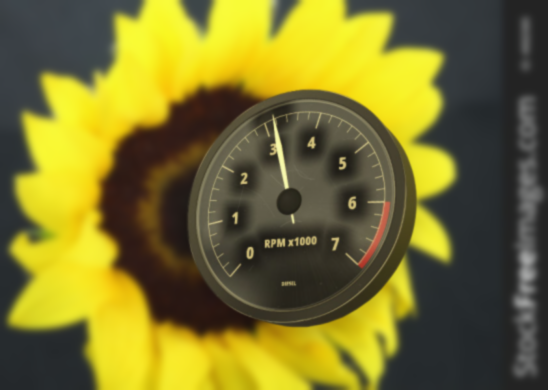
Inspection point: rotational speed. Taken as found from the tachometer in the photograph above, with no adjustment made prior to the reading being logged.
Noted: 3200 rpm
